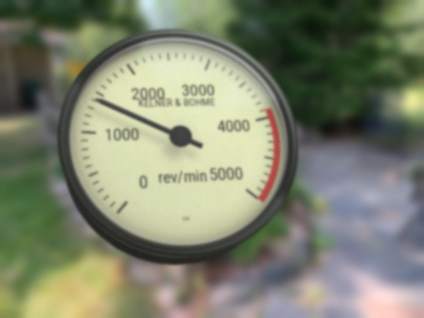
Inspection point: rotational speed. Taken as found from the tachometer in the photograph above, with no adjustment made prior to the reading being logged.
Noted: 1400 rpm
